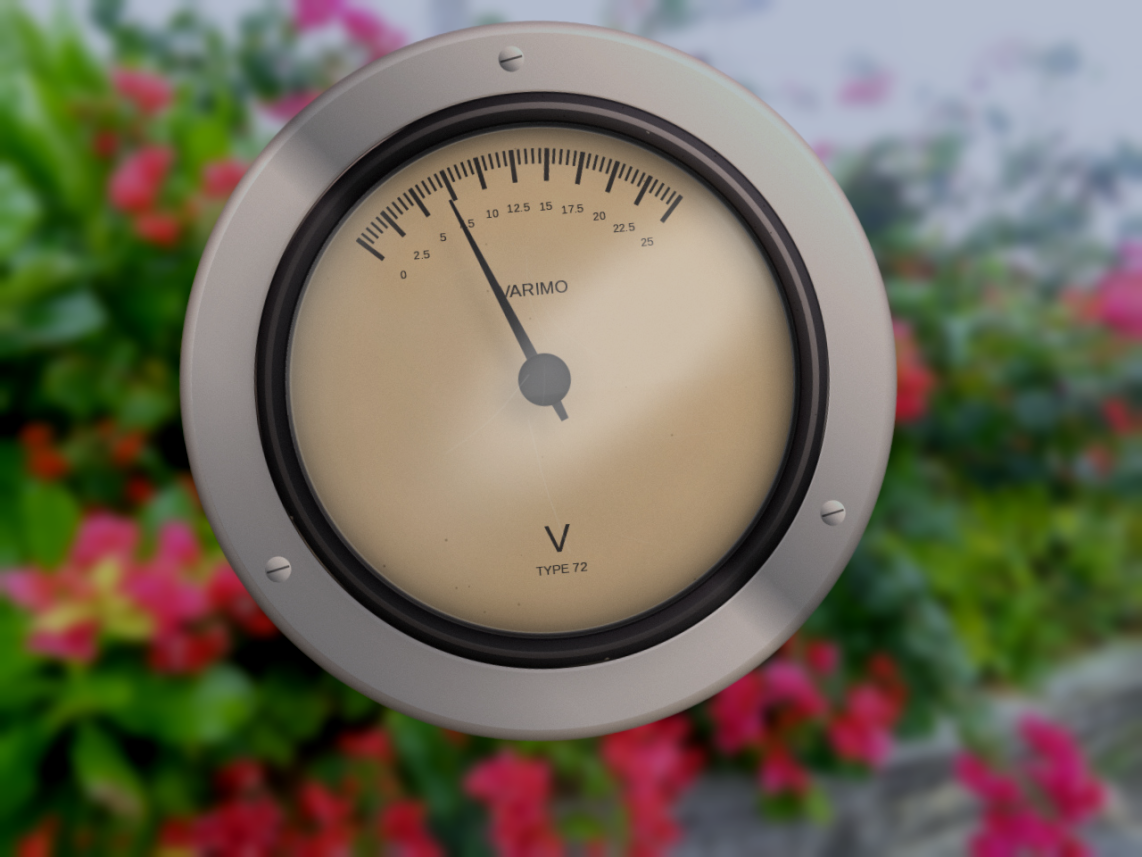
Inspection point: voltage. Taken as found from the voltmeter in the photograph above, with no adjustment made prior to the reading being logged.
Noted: 7 V
